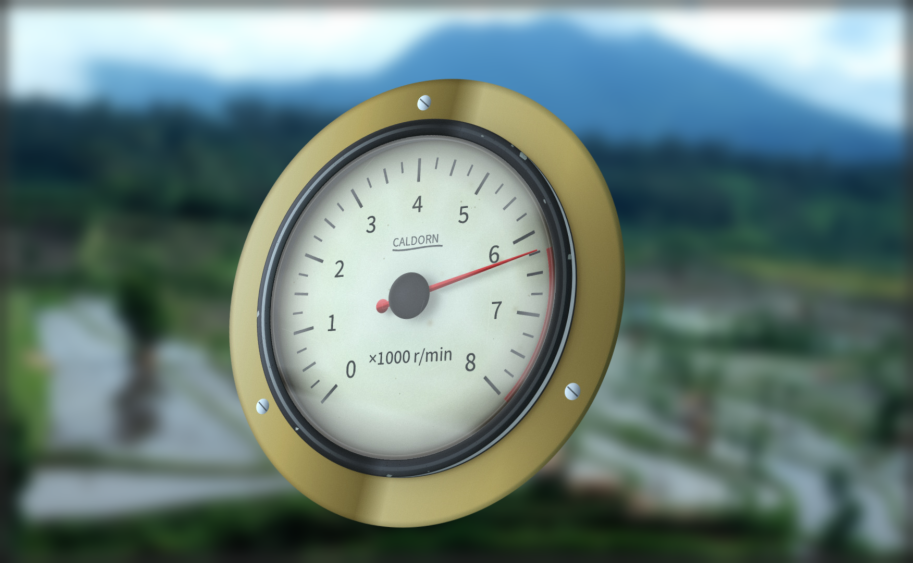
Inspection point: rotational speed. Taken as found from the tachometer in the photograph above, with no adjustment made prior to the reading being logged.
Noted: 6250 rpm
